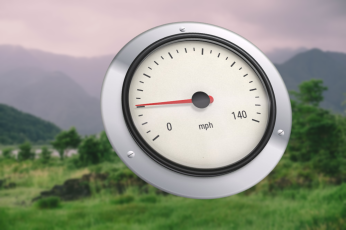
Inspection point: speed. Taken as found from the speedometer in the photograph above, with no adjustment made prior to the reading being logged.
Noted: 20 mph
